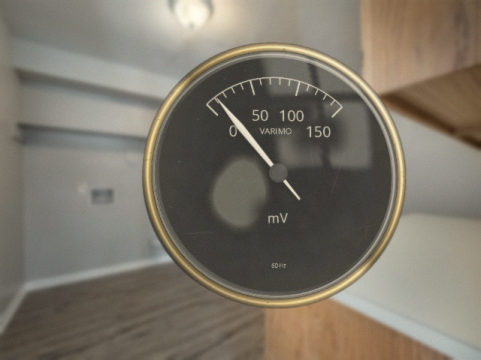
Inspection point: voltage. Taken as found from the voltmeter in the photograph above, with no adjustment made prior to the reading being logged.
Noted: 10 mV
